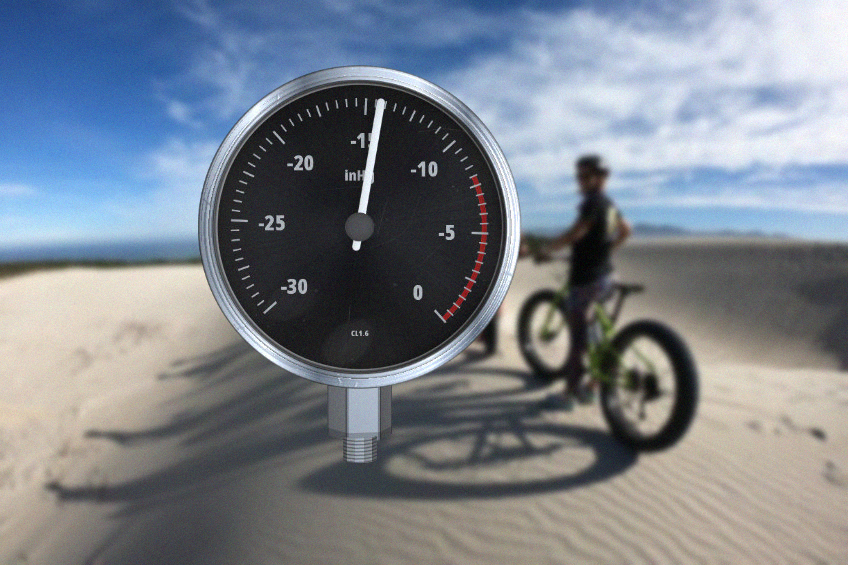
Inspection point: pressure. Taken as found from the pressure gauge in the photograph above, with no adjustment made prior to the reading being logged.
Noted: -14.25 inHg
